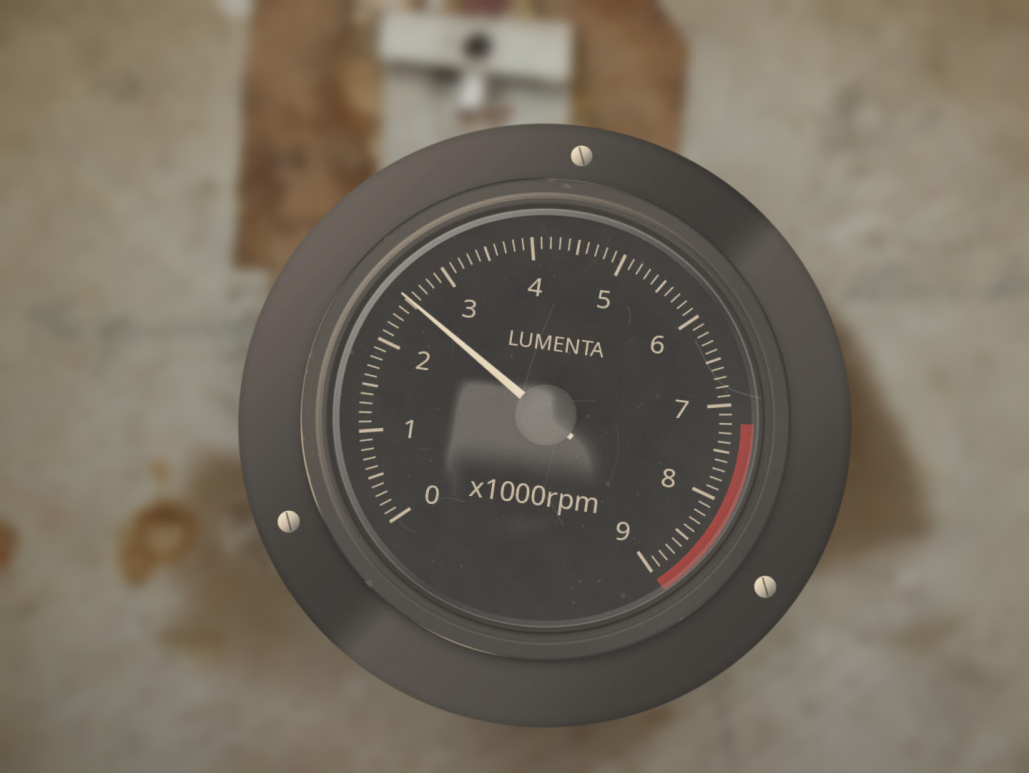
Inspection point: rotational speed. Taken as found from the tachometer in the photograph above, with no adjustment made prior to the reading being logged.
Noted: 2500 rpm
